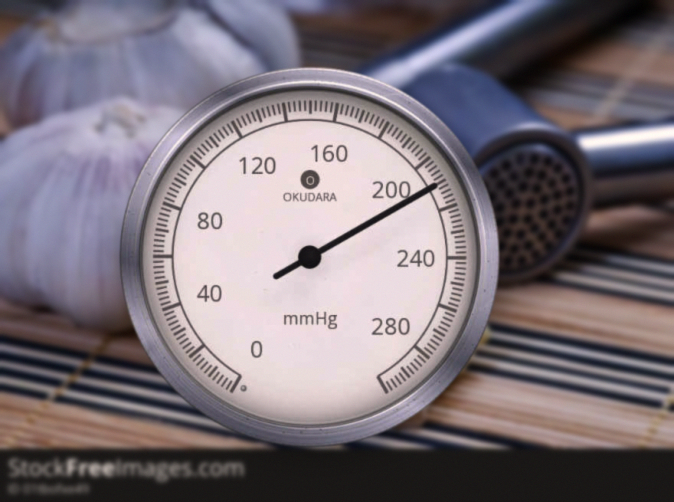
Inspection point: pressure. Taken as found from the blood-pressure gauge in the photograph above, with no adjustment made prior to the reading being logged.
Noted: 210 mmHg
